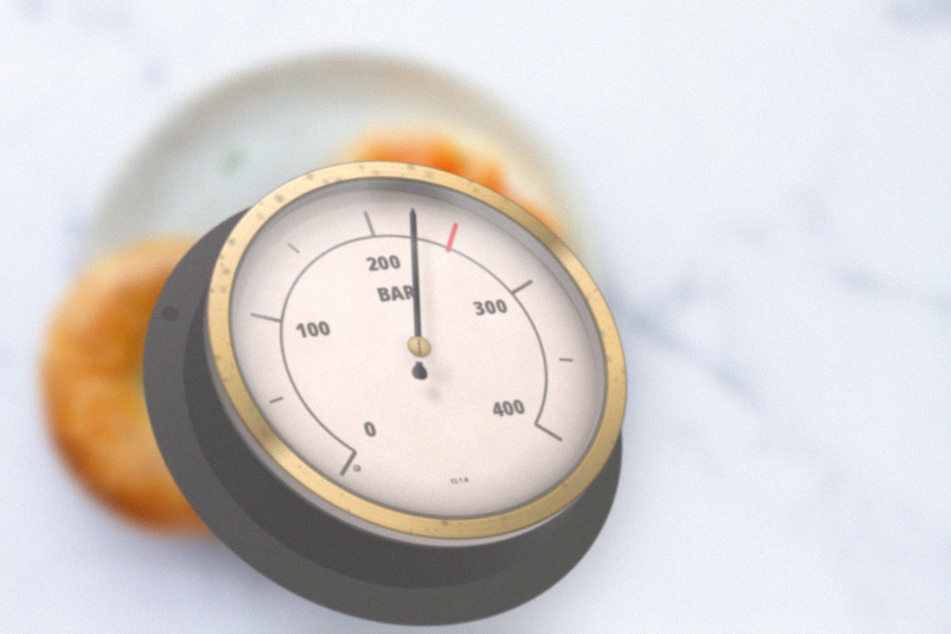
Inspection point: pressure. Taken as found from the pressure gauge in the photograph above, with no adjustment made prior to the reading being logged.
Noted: 225 bar
